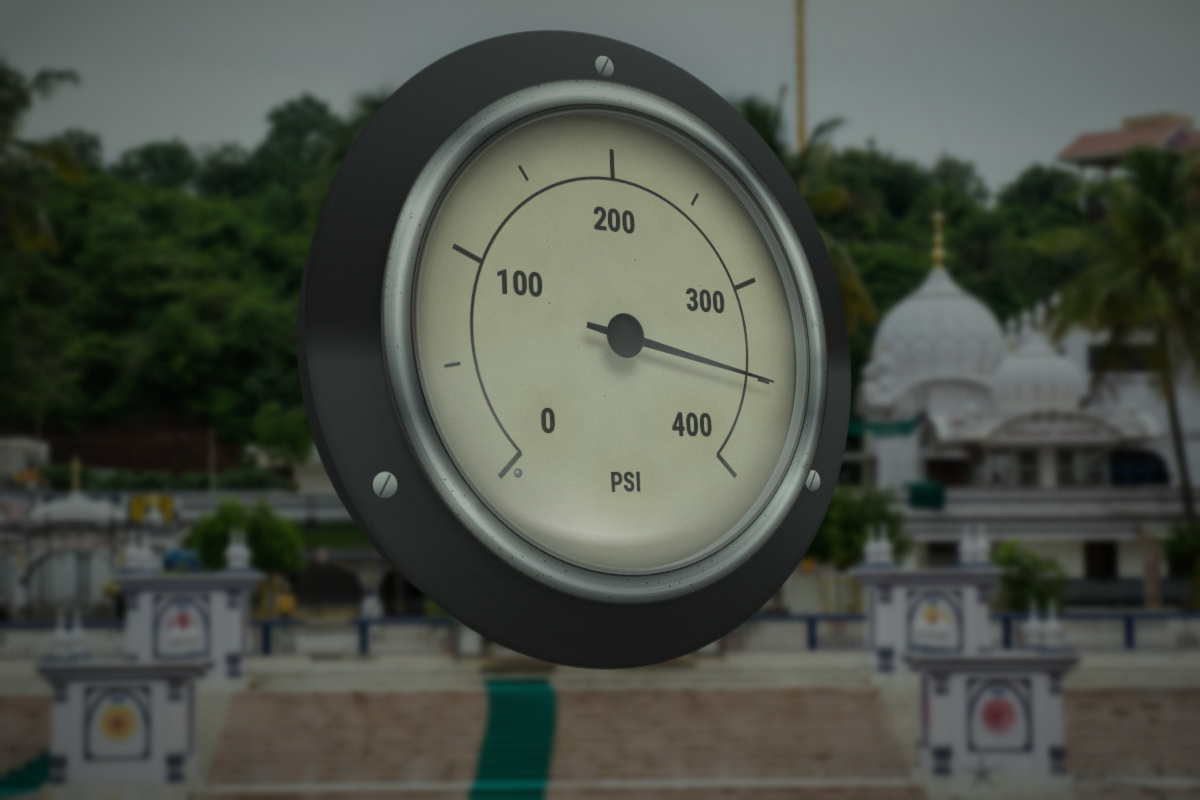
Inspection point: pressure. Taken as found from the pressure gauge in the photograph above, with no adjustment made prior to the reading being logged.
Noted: 350 psi
